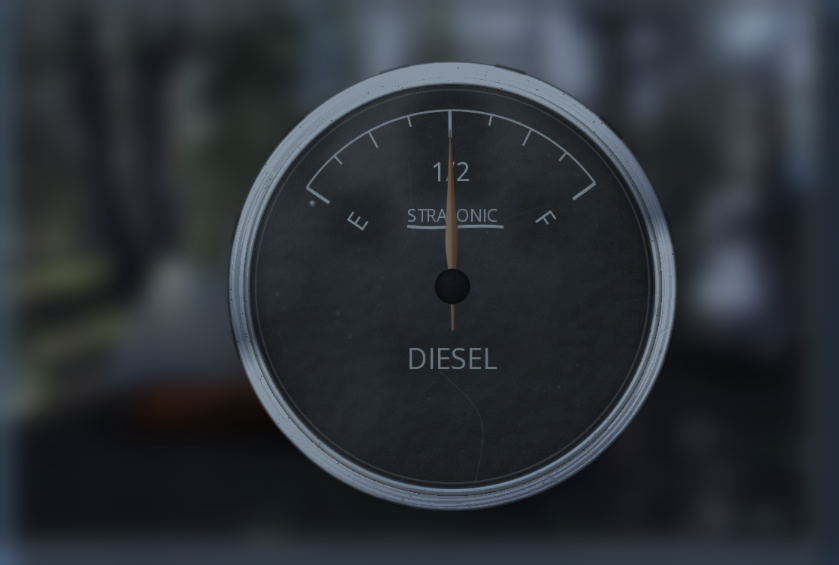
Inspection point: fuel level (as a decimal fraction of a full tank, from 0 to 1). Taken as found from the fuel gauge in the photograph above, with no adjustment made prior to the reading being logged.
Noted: 0.5
